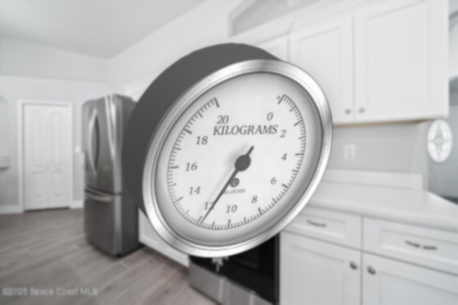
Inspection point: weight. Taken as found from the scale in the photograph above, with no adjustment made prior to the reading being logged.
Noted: 12 kg
